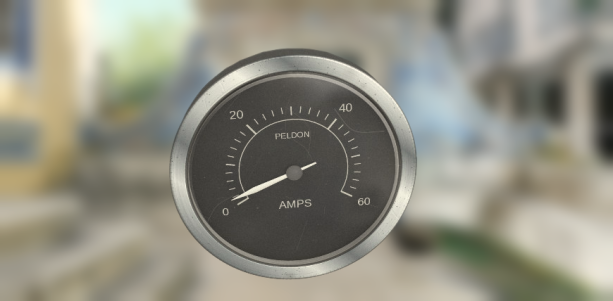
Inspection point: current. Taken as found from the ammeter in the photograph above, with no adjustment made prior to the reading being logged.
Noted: 2 A
